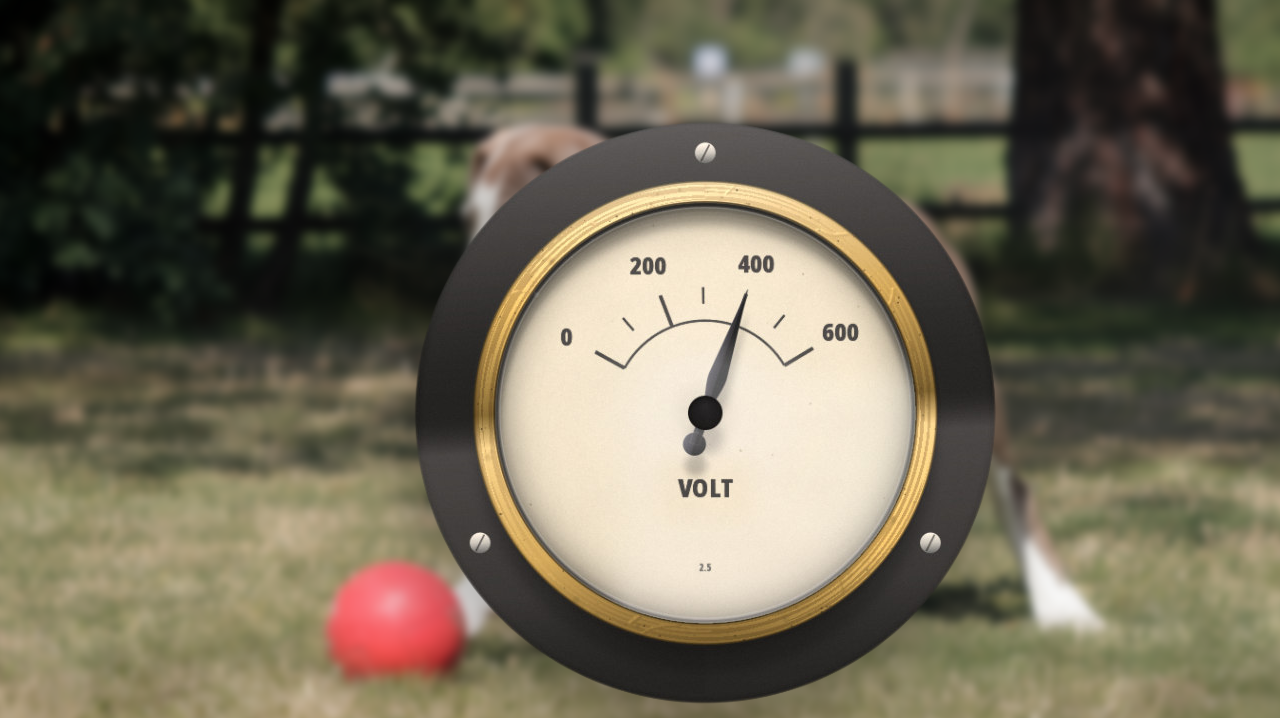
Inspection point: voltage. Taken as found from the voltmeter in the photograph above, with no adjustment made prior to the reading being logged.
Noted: 400 V
